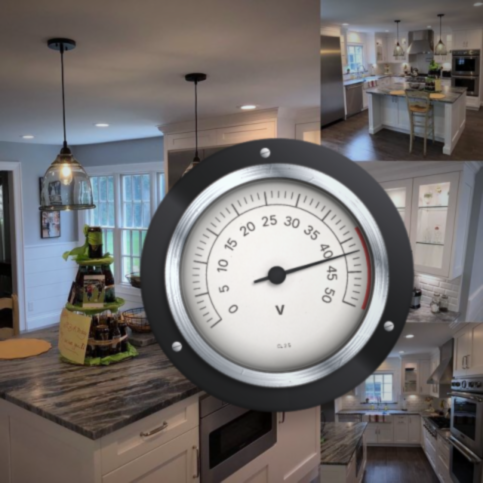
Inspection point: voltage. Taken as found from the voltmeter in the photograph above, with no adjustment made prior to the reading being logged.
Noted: 42 V
